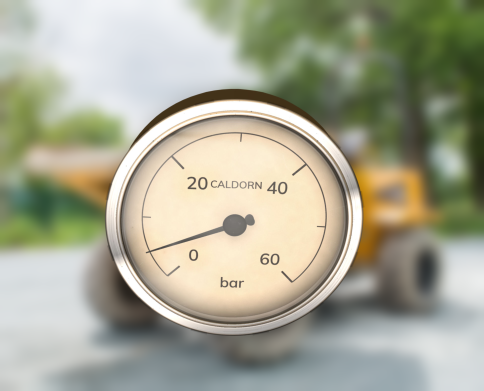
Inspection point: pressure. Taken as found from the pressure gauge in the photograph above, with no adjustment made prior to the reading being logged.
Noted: 5 bar
